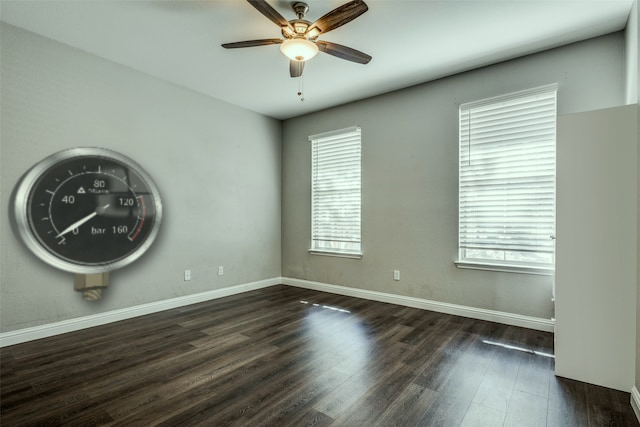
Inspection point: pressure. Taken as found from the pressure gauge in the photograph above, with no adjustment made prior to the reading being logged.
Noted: 5 bar
